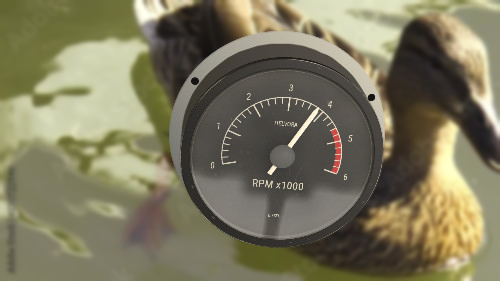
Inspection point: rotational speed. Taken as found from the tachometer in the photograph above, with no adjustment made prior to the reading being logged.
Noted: 3800 rpm
